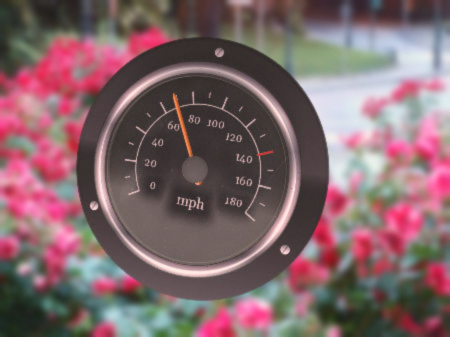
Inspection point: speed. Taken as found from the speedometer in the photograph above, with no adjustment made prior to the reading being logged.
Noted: 70 mph
